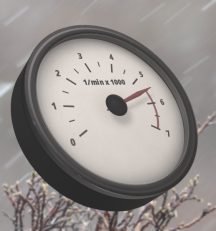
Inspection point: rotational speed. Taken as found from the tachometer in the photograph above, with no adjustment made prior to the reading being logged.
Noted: 5500 rpm
